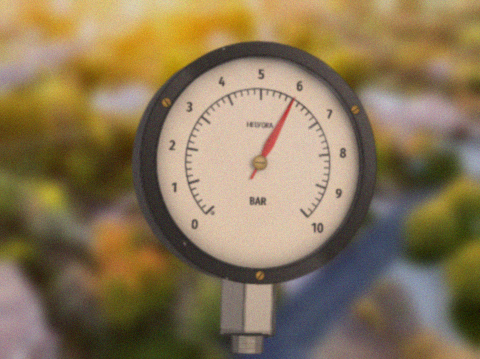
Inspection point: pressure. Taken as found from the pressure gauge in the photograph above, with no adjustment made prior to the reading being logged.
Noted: 6 bar
